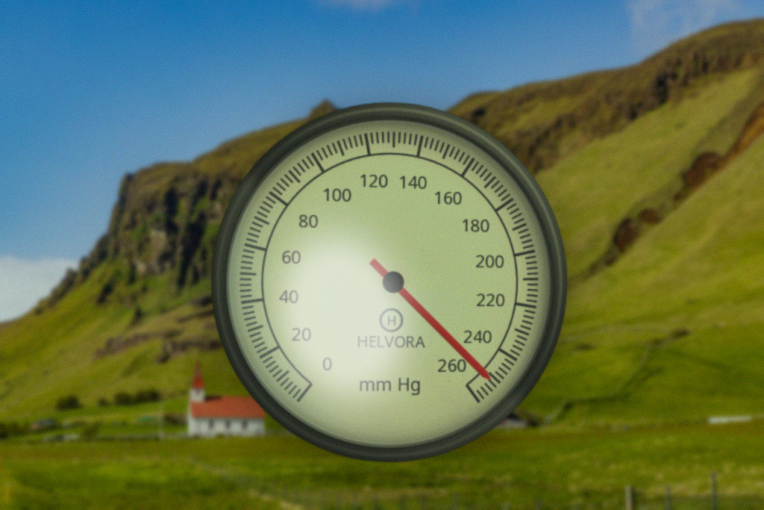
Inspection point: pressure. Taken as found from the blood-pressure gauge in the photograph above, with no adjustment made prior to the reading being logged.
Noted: 252 mmHg
